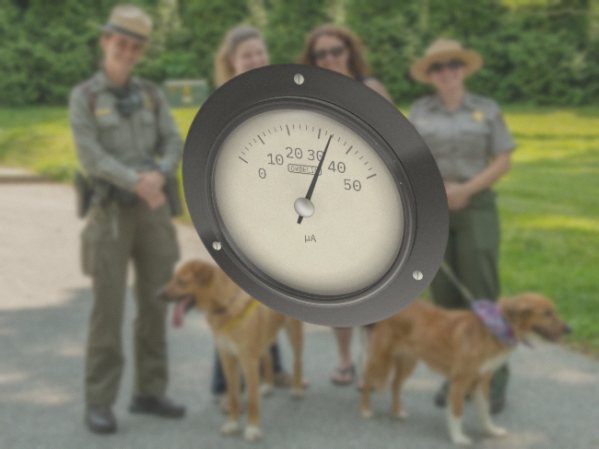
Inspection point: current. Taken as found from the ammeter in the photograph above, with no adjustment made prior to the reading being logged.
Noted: 34 µA
